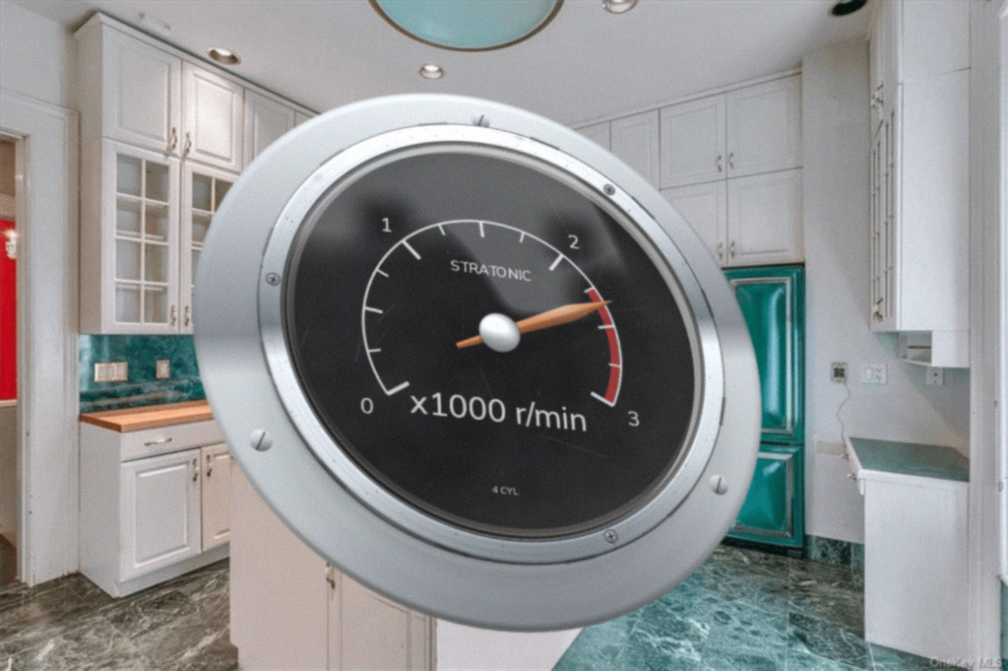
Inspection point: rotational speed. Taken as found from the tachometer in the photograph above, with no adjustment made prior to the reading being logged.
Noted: 2375 rpm
